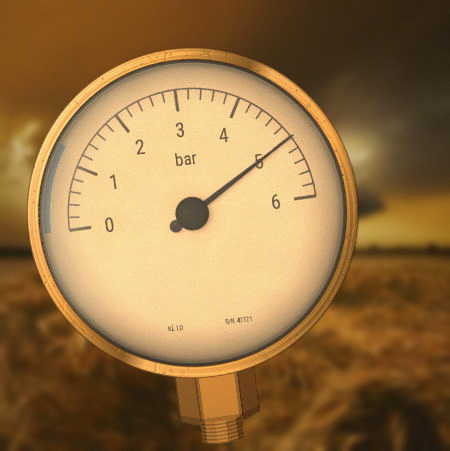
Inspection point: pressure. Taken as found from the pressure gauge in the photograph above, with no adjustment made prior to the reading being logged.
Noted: 5 bar
